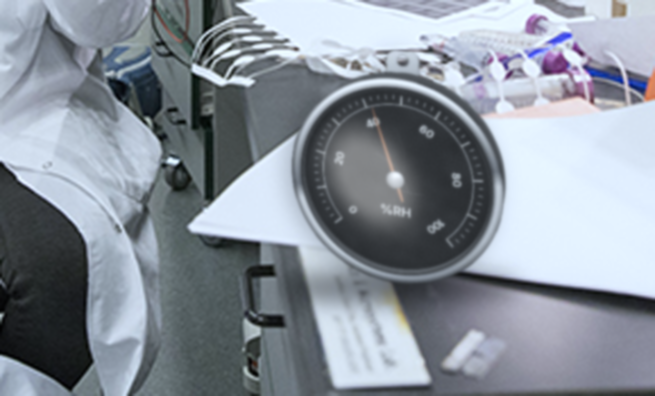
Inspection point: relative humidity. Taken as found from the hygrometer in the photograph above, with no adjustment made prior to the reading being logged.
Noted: 42 %
